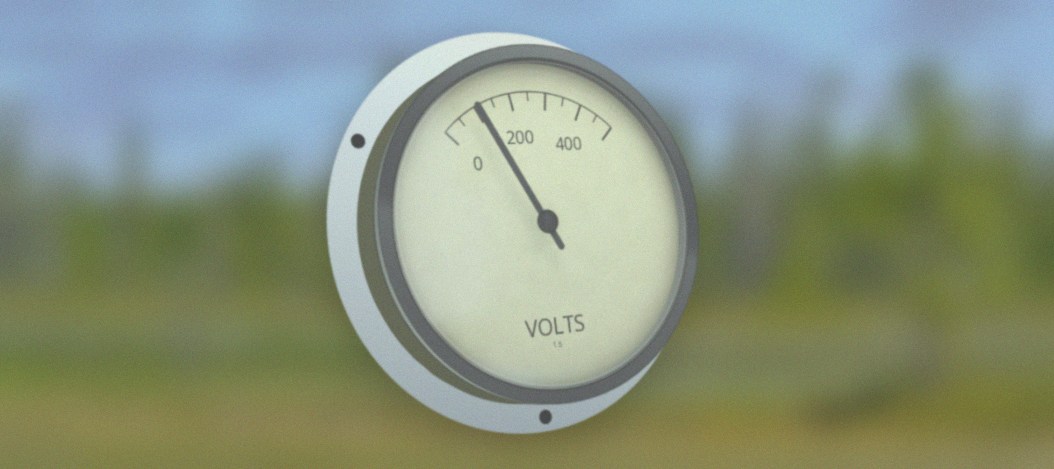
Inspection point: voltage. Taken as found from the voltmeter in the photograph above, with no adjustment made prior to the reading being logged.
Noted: 100 V
